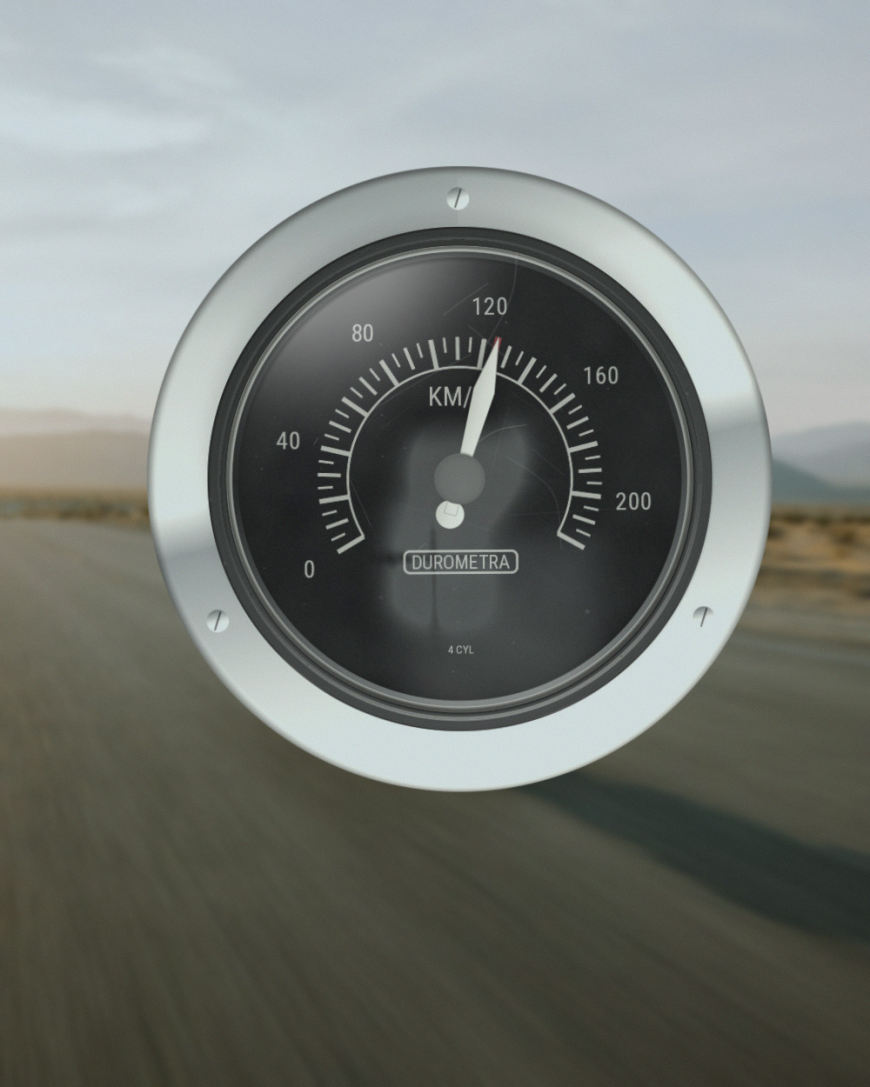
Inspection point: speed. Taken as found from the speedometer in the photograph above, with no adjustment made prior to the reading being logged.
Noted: 125 km/h
